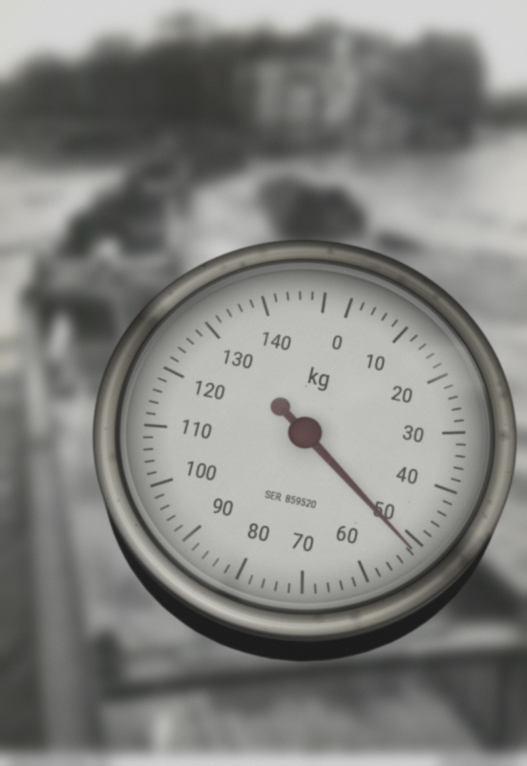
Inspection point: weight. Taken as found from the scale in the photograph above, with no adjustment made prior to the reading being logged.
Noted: 52 kg
